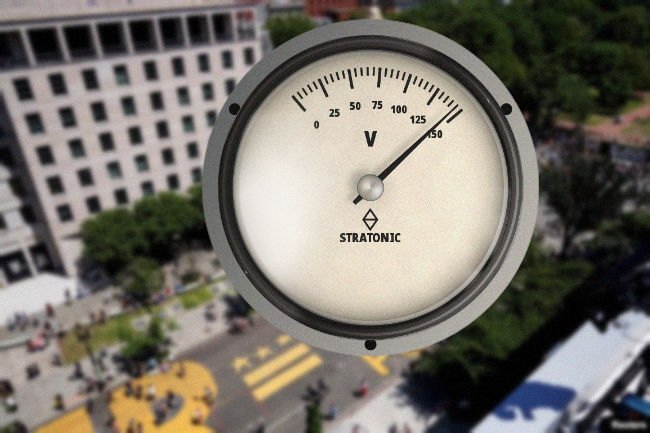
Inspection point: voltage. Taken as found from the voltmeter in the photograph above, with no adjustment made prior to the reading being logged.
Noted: 145 V
